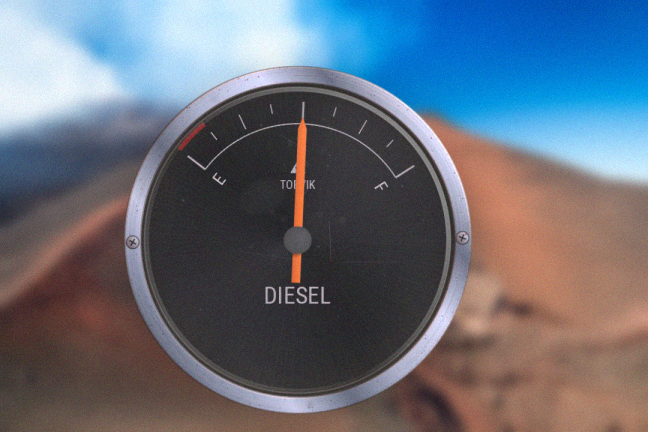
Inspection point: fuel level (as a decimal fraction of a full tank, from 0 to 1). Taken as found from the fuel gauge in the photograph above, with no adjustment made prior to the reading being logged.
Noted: 0.5
